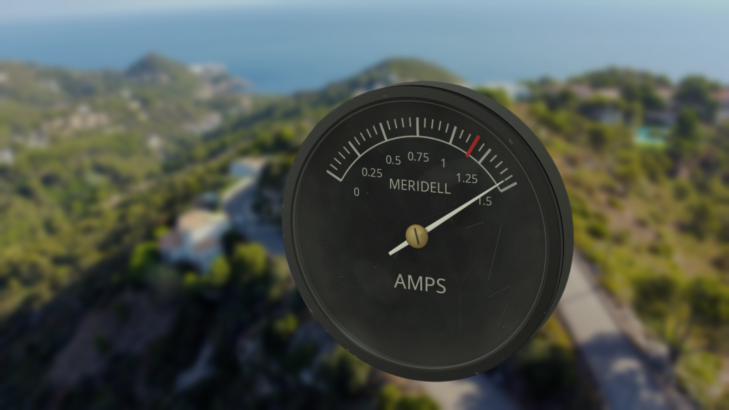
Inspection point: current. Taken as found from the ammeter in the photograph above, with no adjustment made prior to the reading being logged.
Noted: 1.45 A
